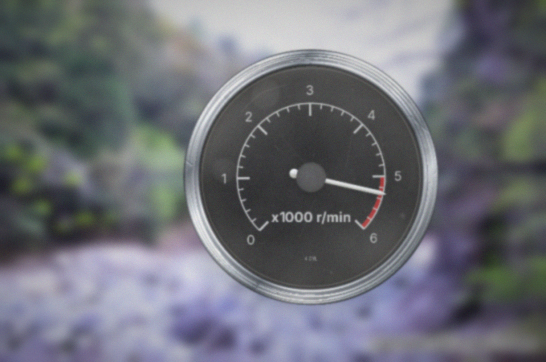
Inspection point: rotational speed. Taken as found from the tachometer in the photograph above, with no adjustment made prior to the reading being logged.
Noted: 5300 rpm
